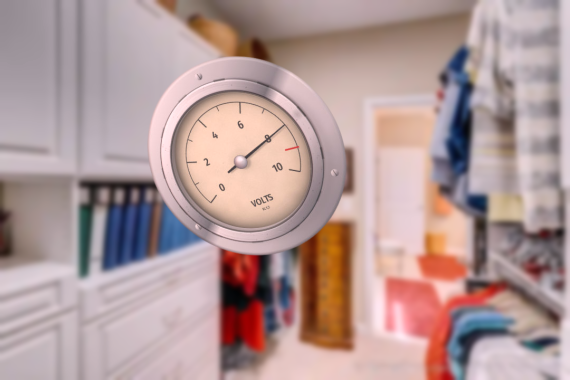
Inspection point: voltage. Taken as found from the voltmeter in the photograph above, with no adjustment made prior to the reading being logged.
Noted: 8 V
